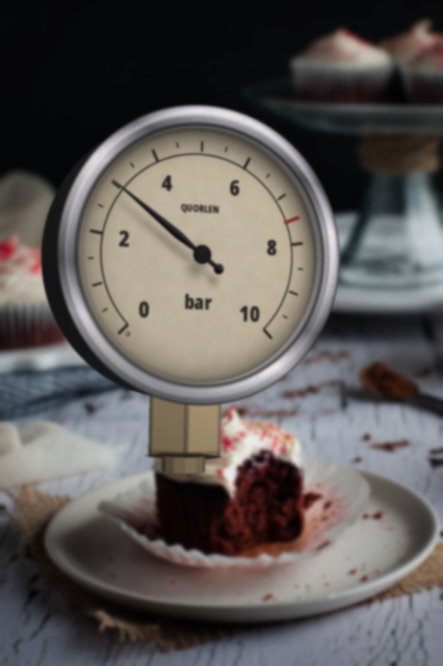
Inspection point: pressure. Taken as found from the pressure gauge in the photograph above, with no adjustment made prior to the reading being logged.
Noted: 3 bar
